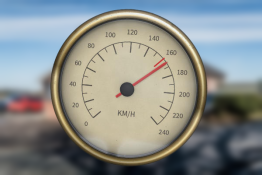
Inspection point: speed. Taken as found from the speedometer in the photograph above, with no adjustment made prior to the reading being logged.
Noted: 165 km/h
